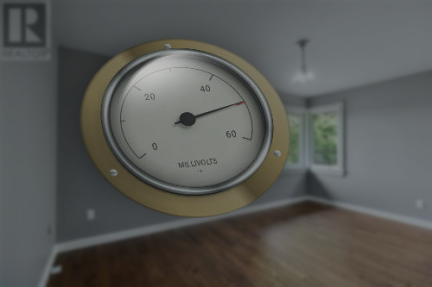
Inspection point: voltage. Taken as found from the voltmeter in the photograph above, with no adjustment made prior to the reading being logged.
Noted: 50 mV
